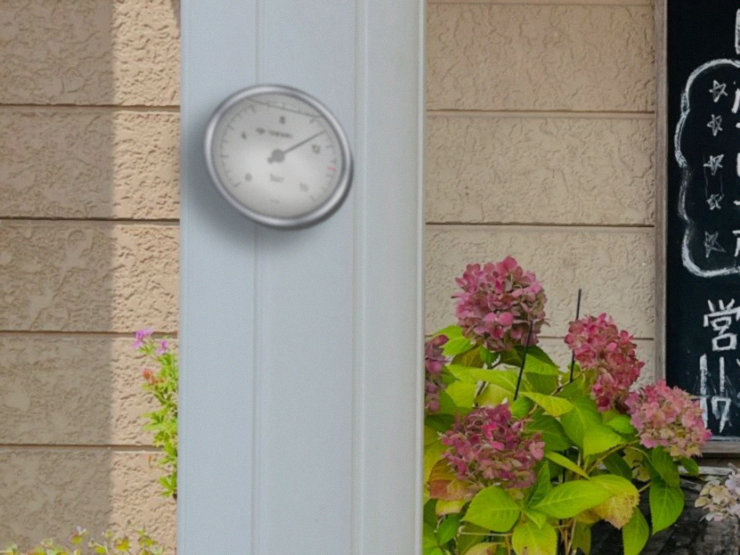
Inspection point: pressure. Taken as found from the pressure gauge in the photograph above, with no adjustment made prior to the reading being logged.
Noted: 11 bar
